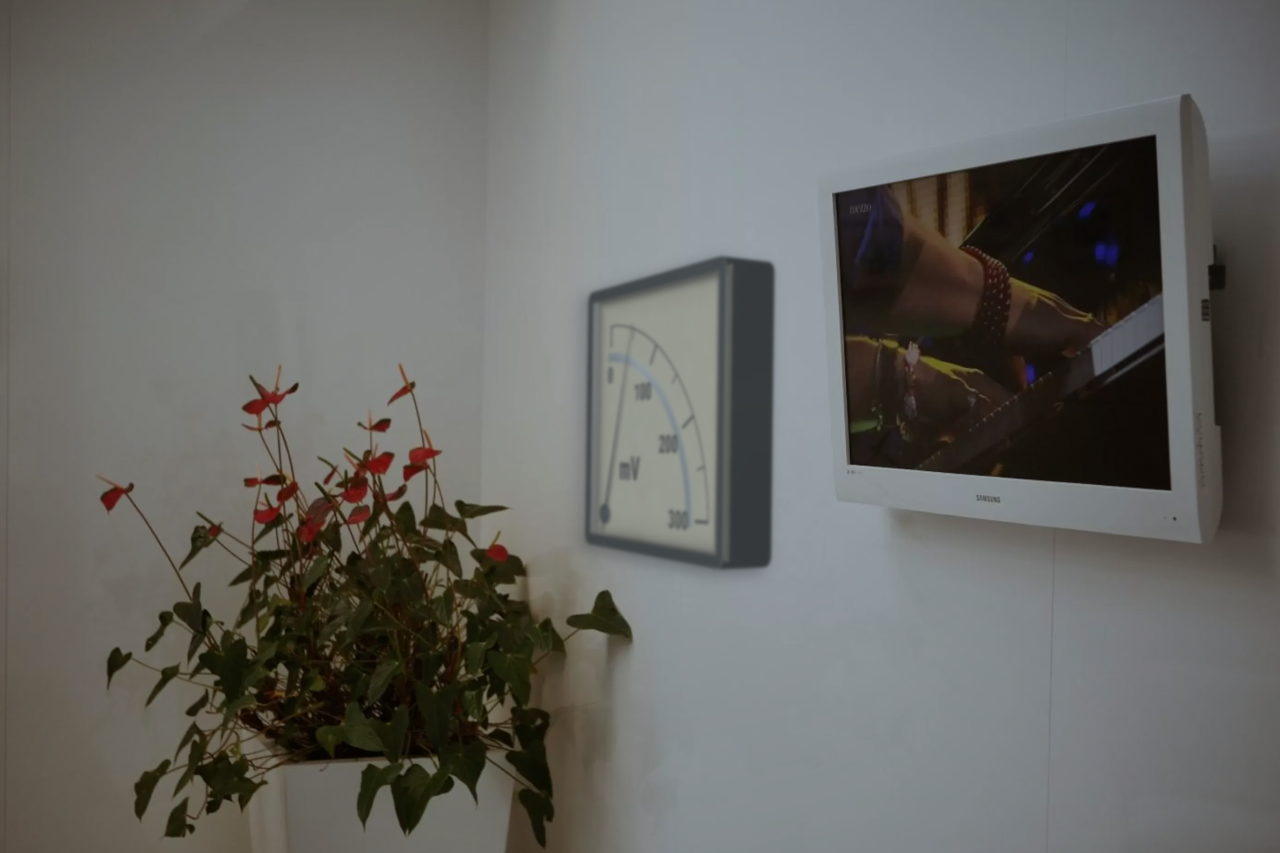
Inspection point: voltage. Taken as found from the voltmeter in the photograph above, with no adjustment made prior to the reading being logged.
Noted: 50 mV
